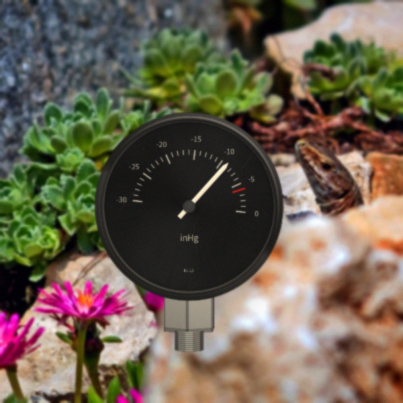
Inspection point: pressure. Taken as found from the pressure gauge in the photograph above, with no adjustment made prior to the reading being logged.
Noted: -9 inHg
